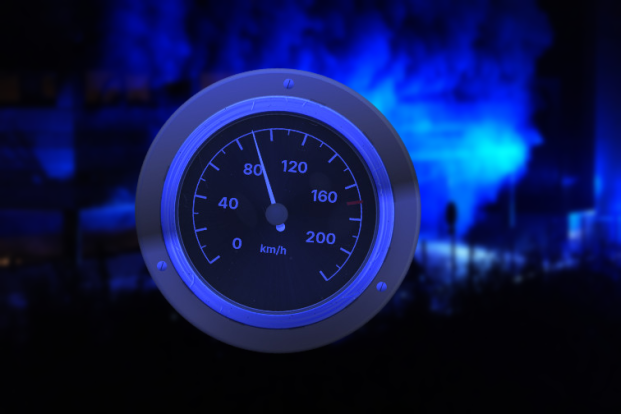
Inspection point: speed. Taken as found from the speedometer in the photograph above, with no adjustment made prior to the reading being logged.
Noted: 90 km/h
